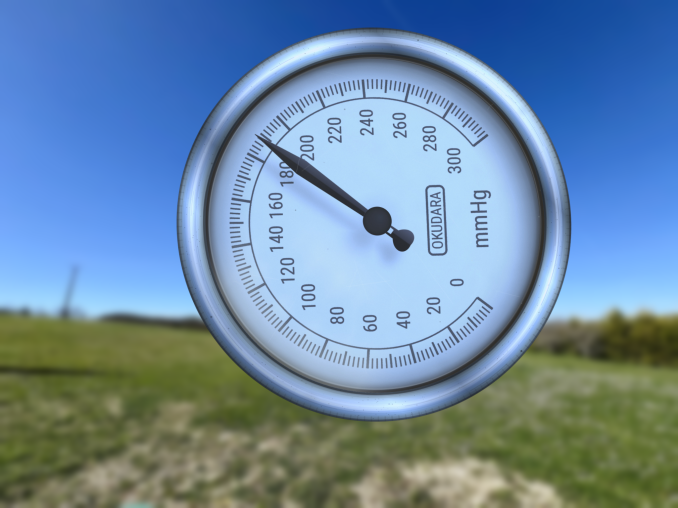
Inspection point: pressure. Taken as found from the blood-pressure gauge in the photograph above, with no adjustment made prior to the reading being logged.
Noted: 188 mmHg
